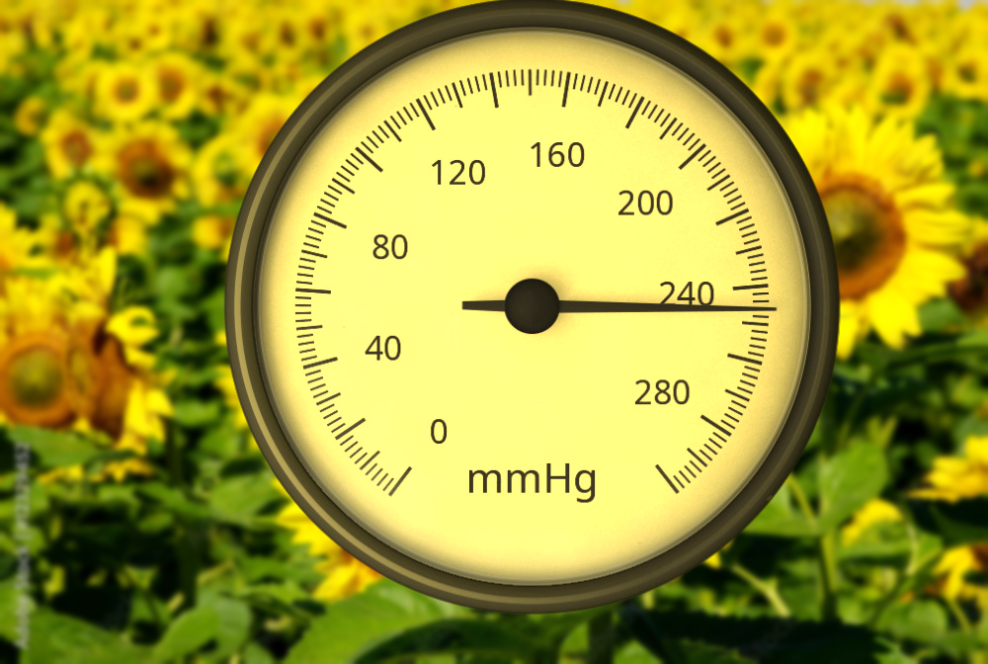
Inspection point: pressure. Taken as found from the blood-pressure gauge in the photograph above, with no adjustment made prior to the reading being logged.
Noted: 246 mmHg
